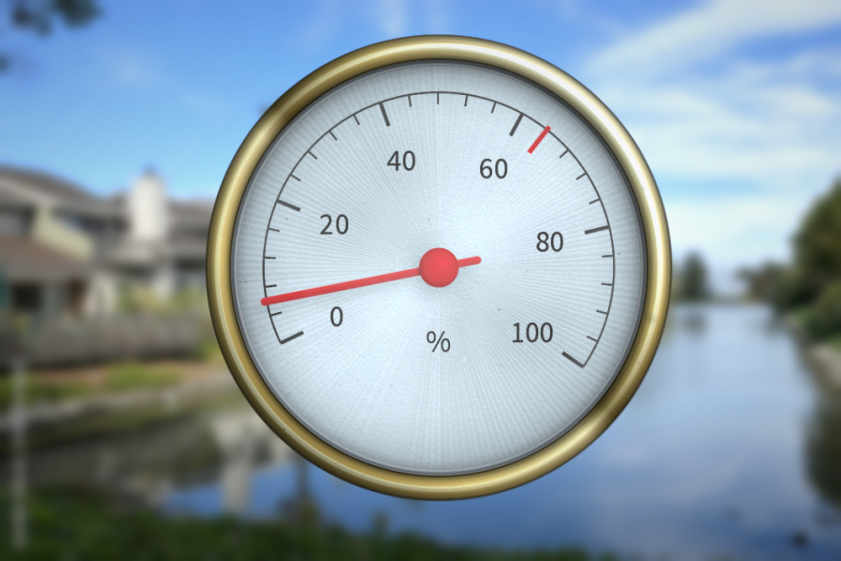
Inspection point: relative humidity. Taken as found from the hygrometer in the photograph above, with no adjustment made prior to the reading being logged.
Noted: 6 %
